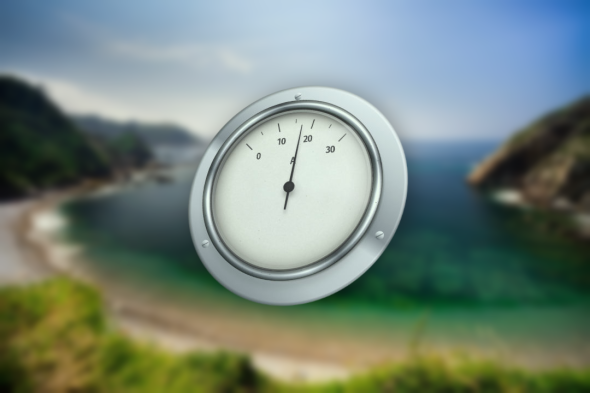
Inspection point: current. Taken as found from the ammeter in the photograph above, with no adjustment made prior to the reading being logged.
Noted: 17.5 A
